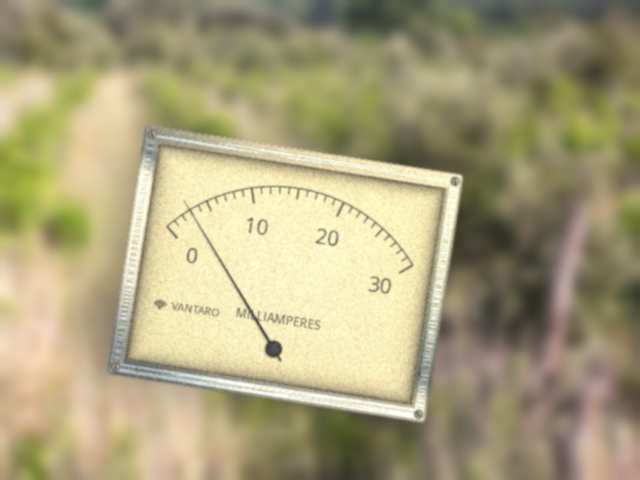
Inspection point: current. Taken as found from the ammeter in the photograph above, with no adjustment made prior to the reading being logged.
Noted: 3 mA
